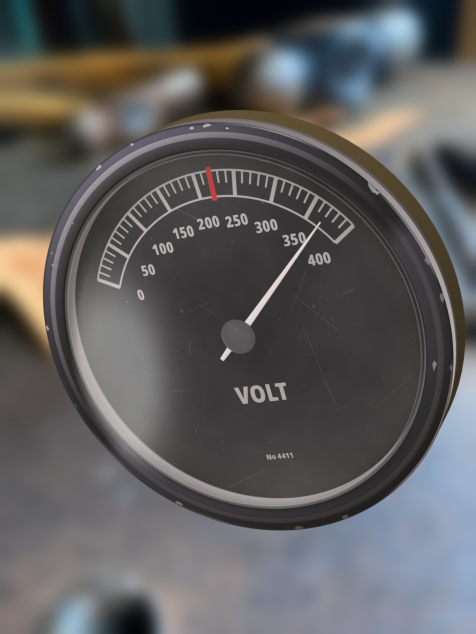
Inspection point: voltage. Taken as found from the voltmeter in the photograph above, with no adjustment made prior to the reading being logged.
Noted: 370 V
